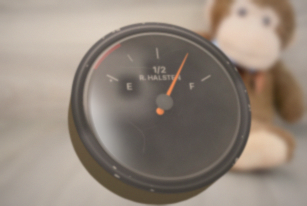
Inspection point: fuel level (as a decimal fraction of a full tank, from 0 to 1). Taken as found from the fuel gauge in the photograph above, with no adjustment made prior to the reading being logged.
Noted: 0.75
